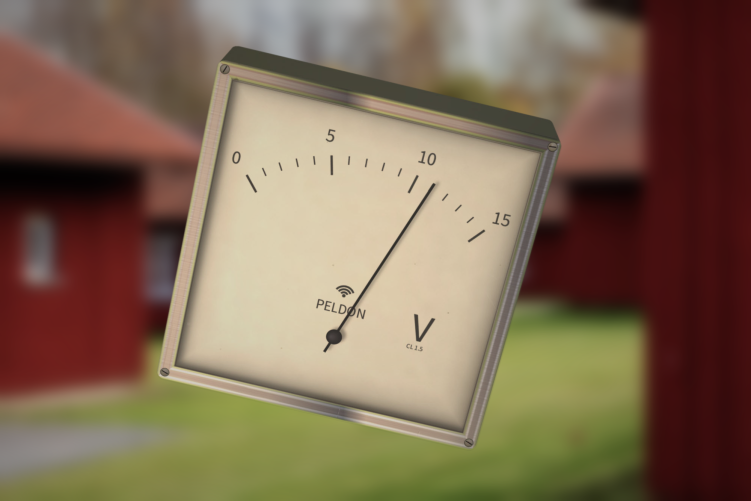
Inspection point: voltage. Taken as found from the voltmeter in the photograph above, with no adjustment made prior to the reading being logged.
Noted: 11 V
